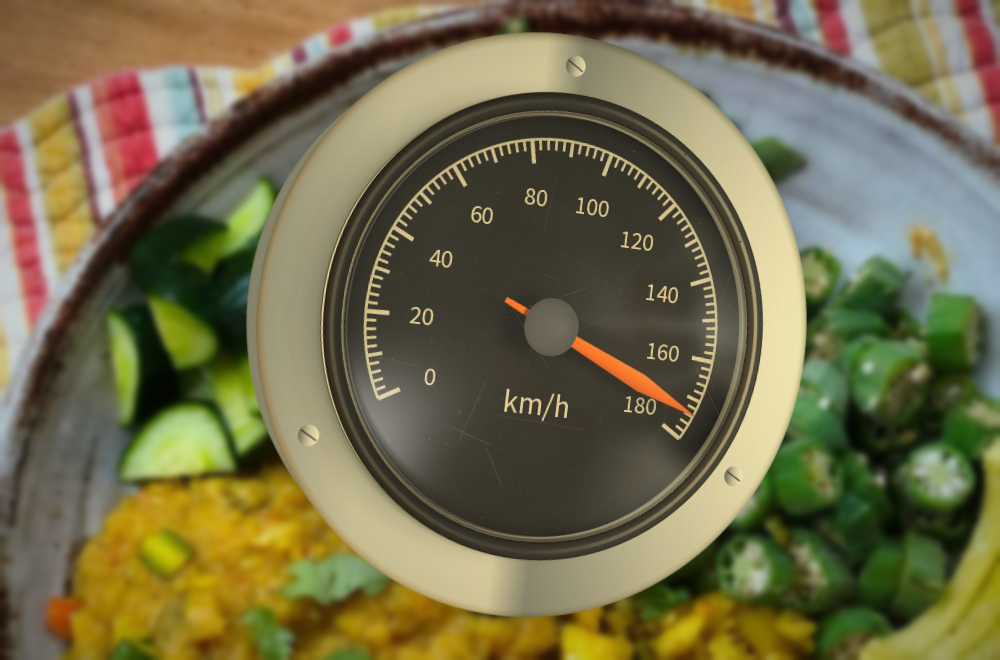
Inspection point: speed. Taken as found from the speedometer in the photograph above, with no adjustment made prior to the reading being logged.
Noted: 174 km/h
